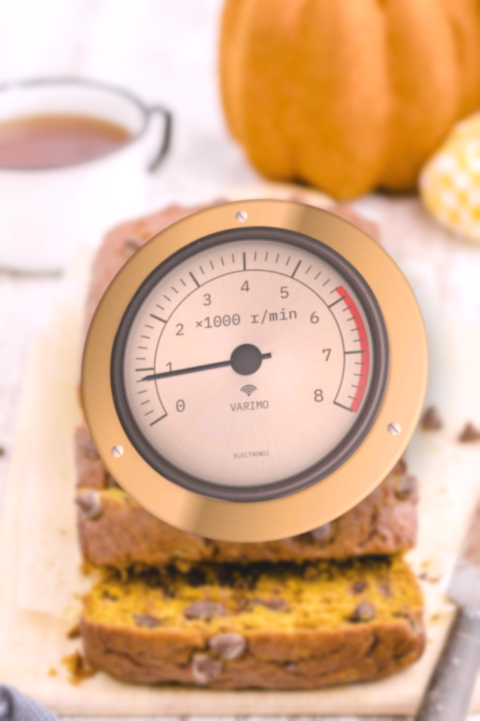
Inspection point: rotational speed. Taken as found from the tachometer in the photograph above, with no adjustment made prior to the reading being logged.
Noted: 800 rpm
